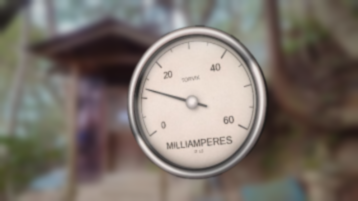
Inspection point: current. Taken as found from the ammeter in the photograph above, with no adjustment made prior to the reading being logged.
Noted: 12.5 mA
